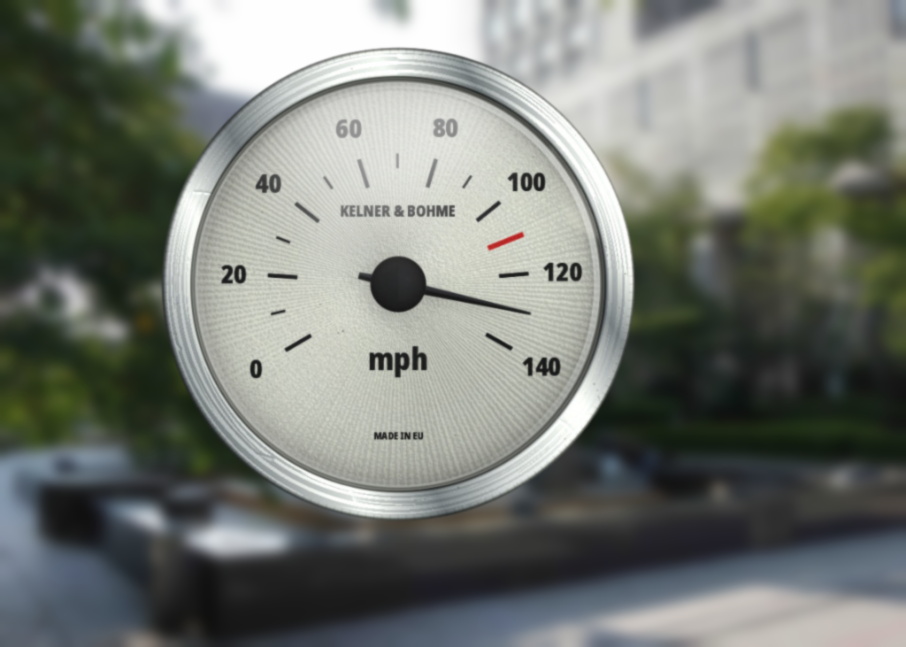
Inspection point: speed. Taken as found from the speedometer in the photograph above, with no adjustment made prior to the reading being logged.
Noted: 130 mph
